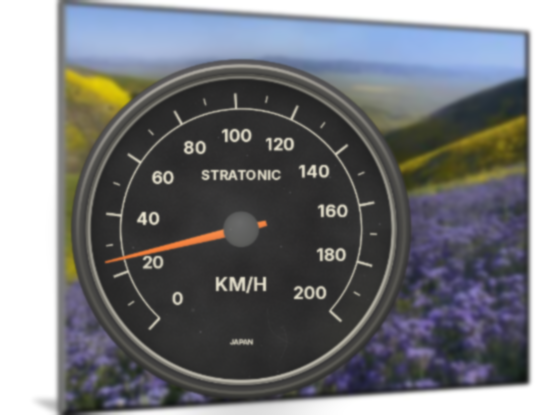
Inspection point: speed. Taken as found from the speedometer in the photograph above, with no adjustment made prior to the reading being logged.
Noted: 25 km/h
